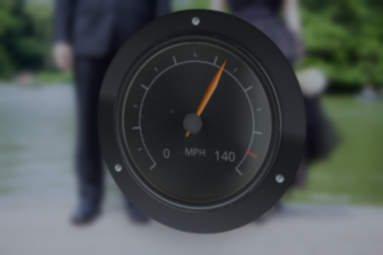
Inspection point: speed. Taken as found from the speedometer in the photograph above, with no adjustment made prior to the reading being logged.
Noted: 85 mph
